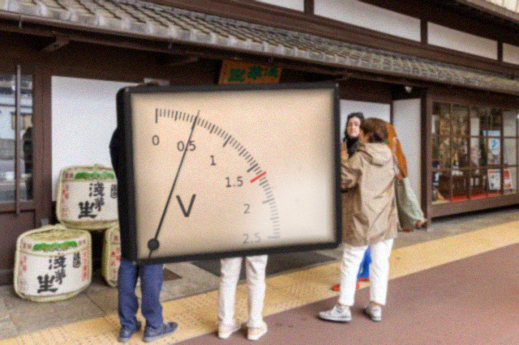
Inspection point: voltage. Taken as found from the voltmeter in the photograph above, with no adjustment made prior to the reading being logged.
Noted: 0.5 V
